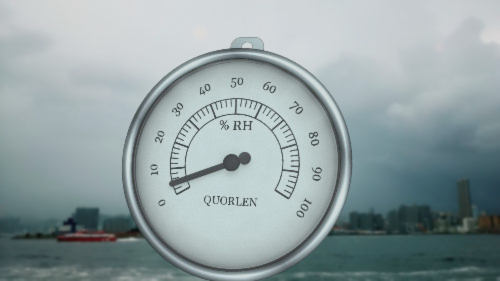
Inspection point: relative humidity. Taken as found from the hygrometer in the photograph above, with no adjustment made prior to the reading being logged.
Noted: 4 %
